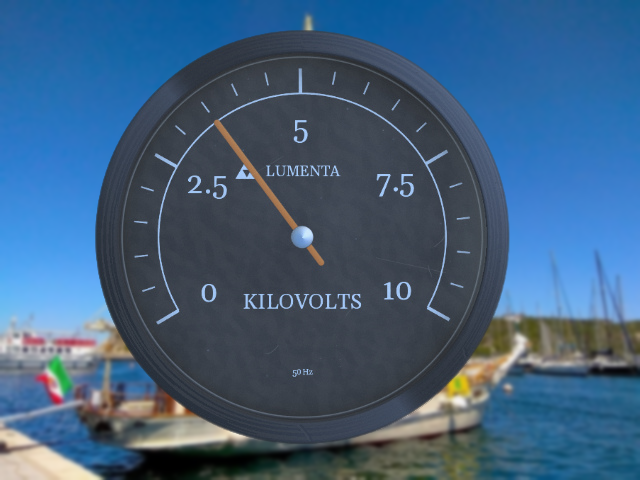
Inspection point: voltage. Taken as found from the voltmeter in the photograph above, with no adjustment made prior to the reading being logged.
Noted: 3.5 kV
